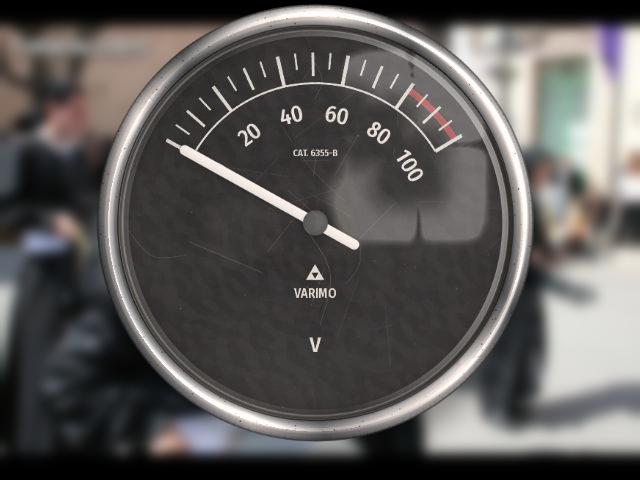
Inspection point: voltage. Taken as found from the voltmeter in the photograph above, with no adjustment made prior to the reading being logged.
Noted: 0 V
